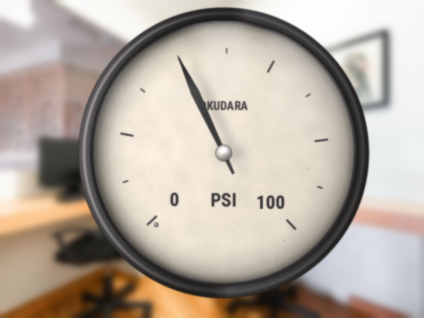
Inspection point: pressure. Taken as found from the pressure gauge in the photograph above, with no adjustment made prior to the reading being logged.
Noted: 40 psi
